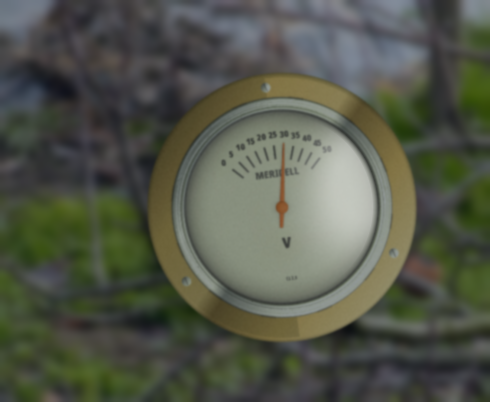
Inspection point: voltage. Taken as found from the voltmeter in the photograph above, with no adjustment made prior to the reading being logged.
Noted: 30 V
